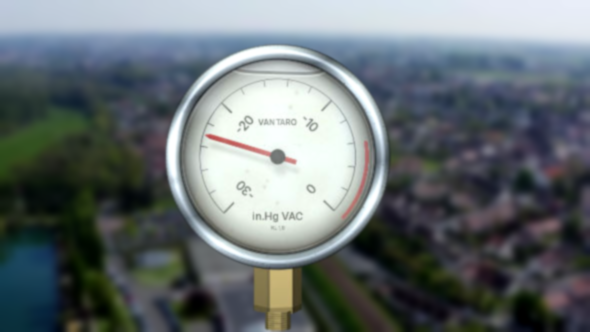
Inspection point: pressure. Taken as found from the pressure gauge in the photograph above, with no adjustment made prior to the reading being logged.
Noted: -23 inHg
